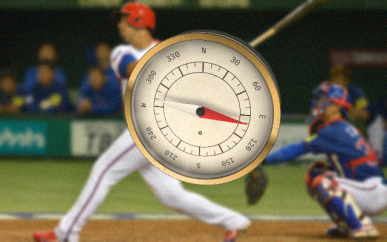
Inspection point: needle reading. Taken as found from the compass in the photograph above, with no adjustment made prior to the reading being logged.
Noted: 100 °
